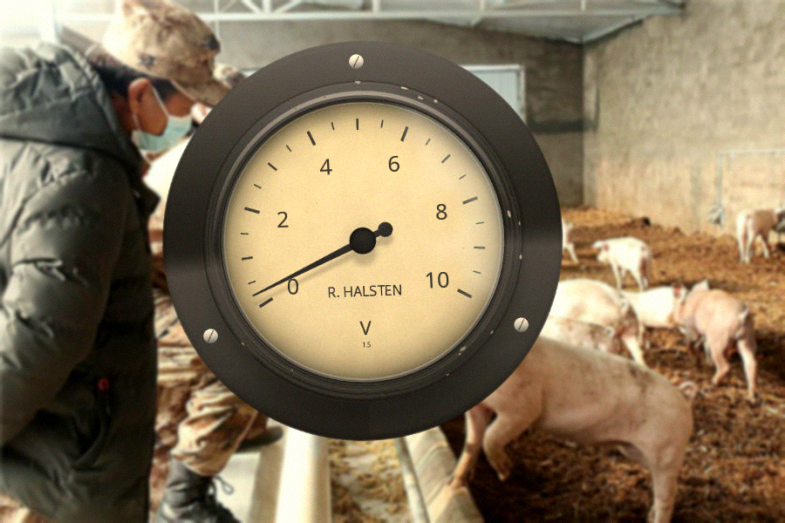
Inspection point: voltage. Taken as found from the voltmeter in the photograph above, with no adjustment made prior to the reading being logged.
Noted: 0.25 V
